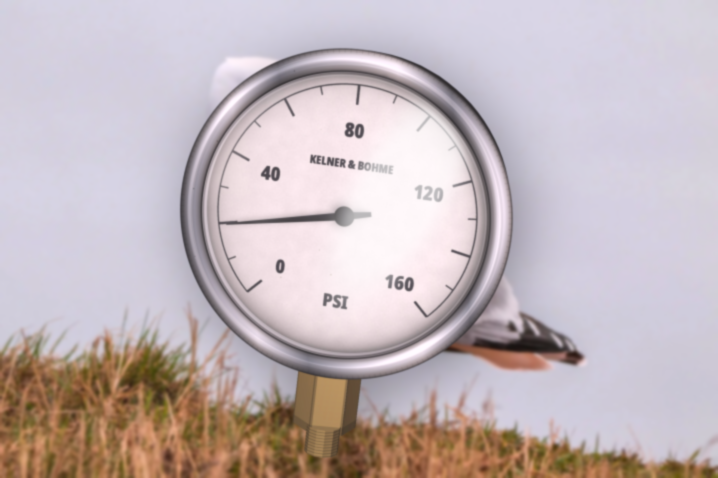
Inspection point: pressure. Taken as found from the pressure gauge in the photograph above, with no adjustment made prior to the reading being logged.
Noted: 20 psi
